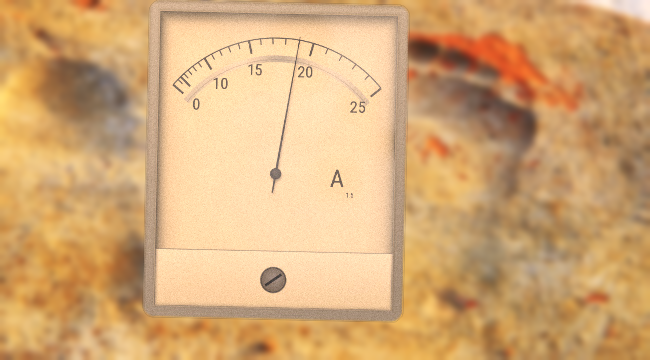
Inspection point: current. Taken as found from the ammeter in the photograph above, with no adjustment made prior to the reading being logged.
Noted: 19 A
